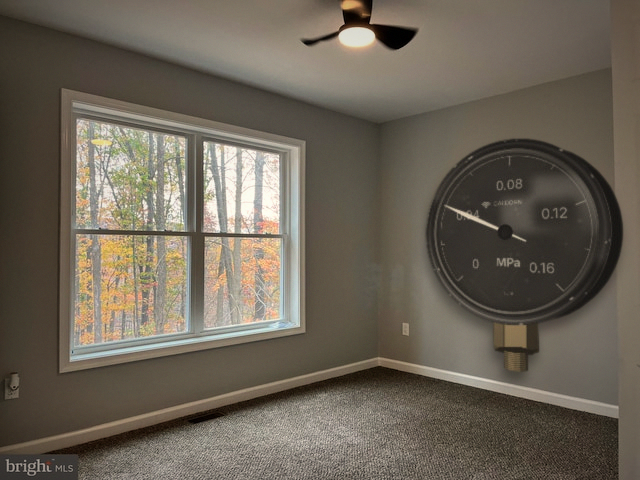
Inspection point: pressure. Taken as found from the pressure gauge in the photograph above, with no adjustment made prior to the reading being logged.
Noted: 0.04 MPa
